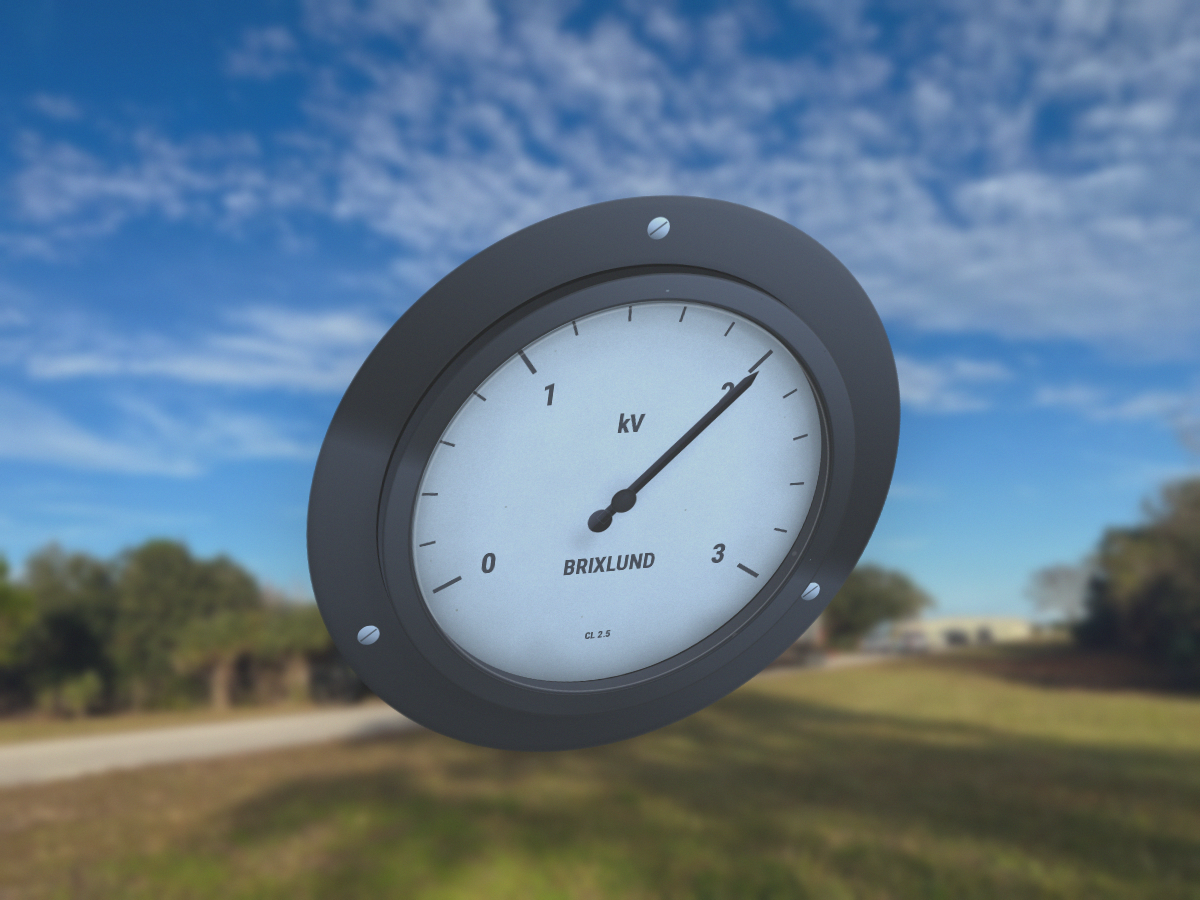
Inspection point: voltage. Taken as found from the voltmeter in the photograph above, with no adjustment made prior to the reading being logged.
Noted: 2 kV
